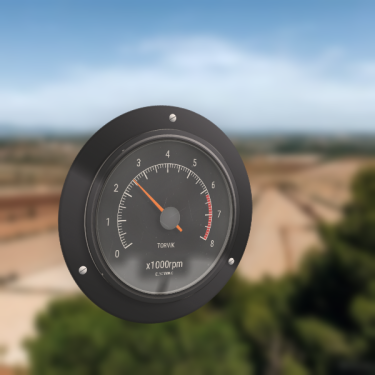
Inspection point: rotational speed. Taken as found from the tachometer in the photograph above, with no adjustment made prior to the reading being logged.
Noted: 2500 rpm
